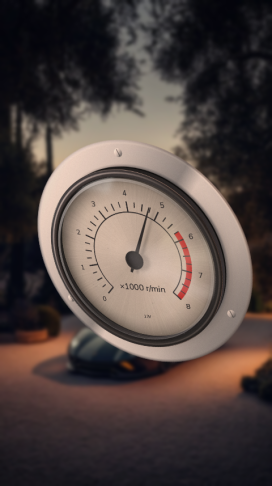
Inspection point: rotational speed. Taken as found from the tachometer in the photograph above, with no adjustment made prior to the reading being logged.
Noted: 4750 rpm
